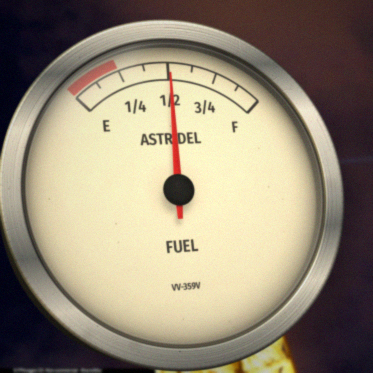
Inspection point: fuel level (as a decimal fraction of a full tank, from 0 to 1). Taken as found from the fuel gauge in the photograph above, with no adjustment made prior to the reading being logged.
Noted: 0.5
